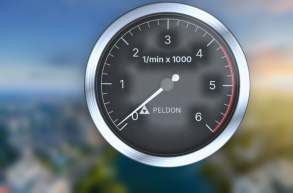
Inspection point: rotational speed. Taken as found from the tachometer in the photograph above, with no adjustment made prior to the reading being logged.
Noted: 100 rpm
